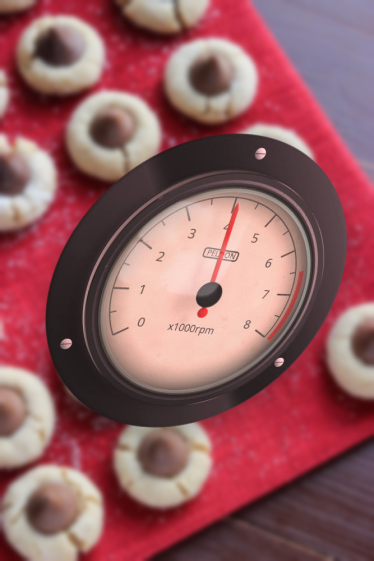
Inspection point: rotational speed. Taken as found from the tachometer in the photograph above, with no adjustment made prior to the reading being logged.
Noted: 4000 rpm
